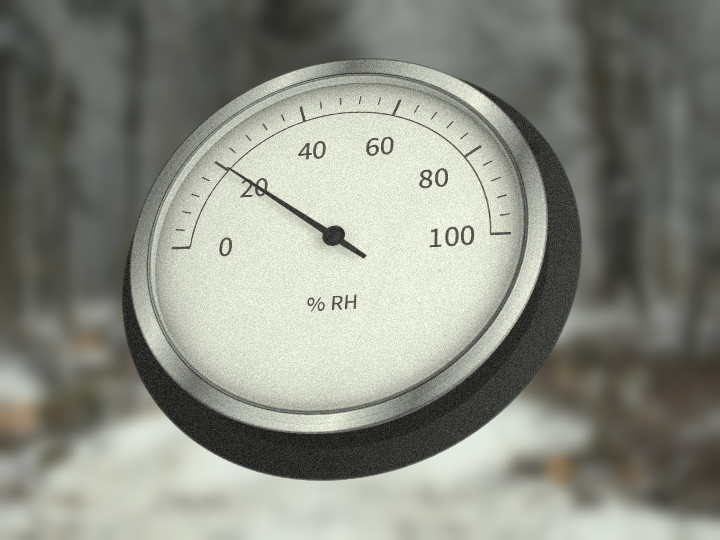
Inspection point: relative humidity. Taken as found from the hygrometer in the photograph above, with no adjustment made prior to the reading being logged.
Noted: 20 %
